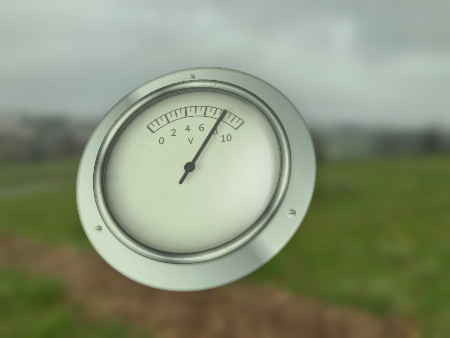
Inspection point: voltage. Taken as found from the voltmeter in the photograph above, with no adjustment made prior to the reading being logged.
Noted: 8 V
